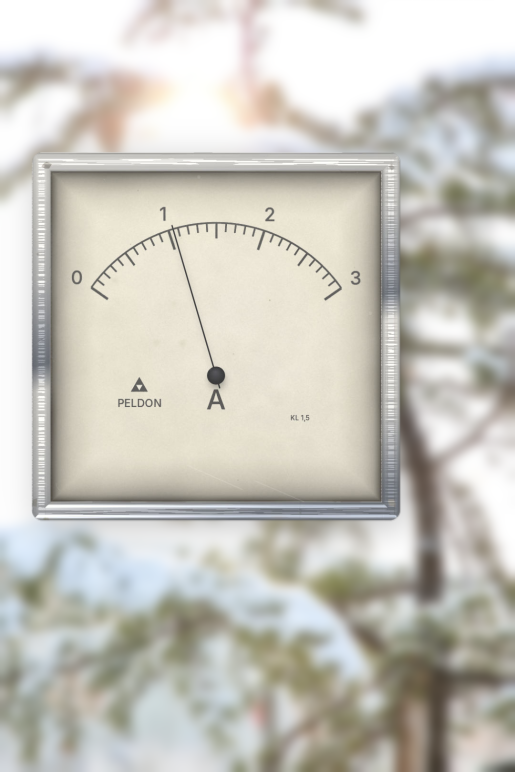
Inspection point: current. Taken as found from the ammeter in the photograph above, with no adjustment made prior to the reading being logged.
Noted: 1.05 A
